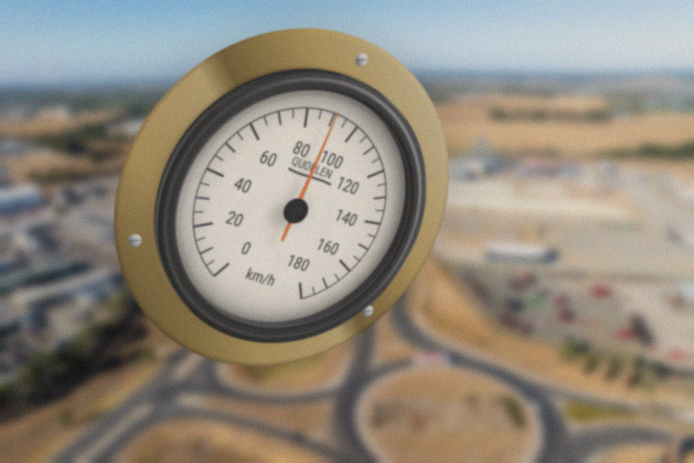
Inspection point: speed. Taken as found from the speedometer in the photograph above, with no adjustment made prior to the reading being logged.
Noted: 90 km/h
